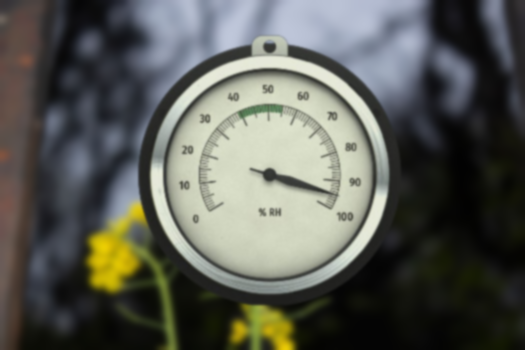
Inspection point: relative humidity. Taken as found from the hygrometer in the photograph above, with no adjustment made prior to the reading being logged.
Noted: 95 %
